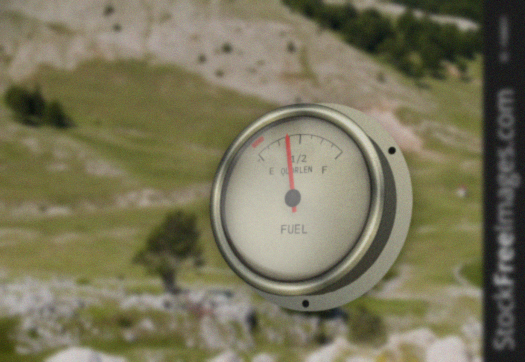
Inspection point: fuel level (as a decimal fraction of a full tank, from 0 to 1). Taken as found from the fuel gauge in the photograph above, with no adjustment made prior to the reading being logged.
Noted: 0.375
